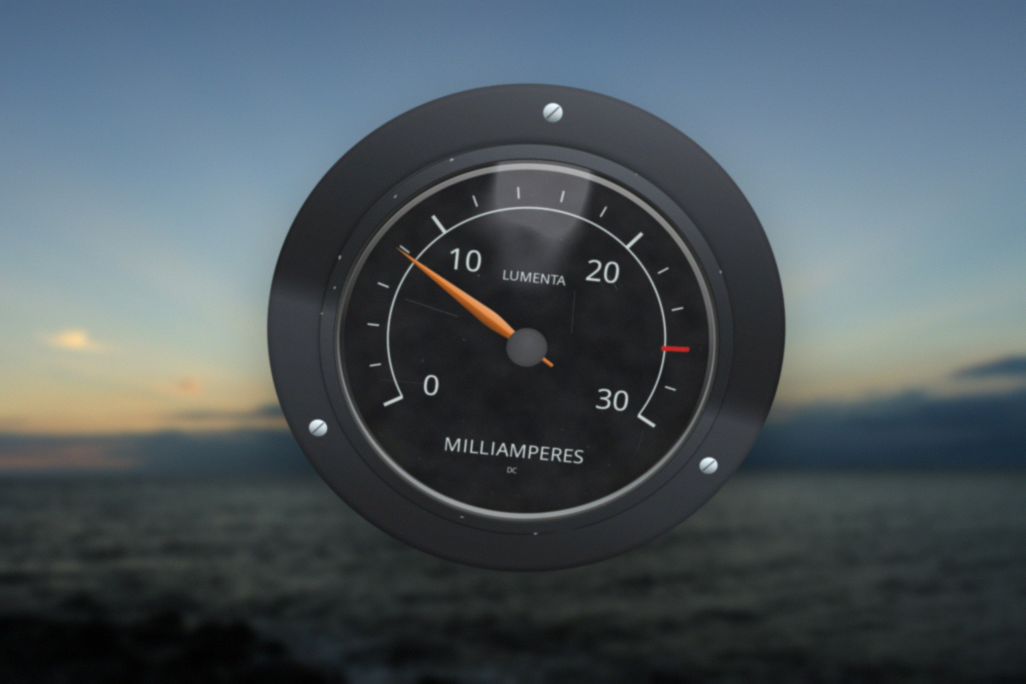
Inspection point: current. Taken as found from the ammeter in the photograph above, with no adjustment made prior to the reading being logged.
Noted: 8 mA
